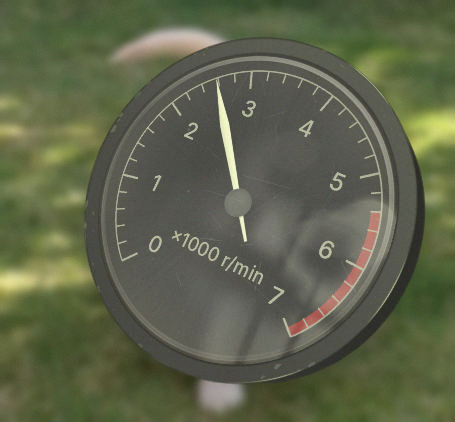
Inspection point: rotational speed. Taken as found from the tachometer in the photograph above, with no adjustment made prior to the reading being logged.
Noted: 2600 rpm
